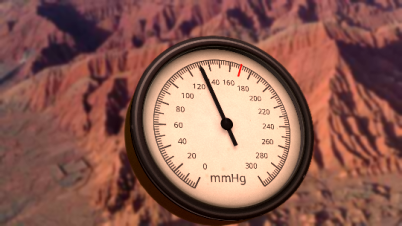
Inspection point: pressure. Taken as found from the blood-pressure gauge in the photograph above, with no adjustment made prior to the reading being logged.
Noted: 130 mmHg
